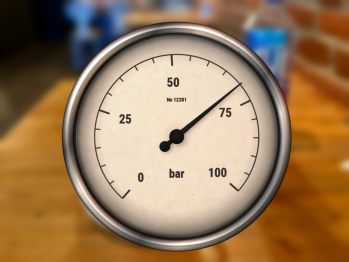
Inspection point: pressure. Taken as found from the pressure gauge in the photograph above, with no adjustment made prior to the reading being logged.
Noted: 70 bar
